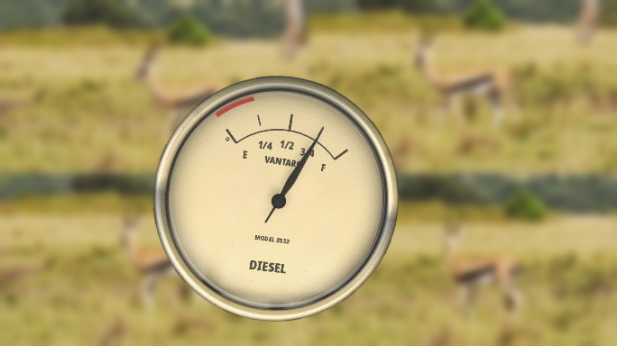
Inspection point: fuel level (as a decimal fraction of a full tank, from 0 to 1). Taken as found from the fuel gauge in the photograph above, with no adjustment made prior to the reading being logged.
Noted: 0.75
